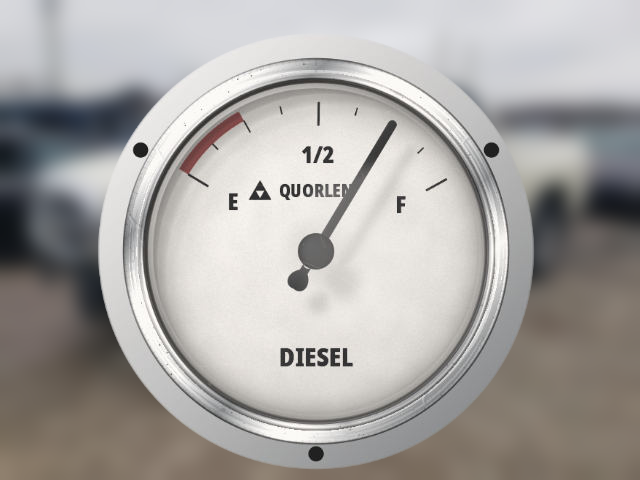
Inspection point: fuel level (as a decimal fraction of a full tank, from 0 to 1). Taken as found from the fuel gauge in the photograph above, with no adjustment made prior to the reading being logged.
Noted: 0.75
